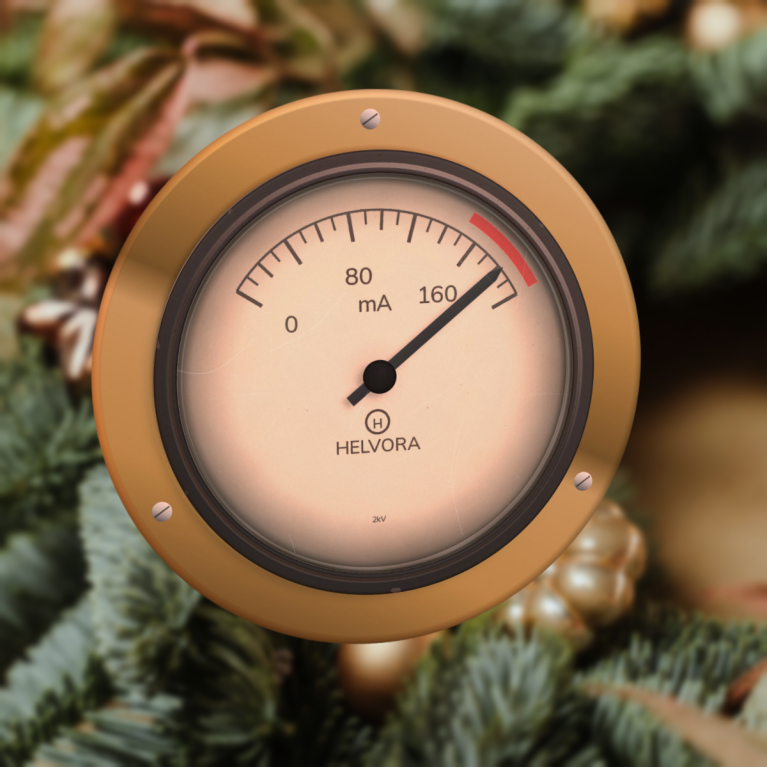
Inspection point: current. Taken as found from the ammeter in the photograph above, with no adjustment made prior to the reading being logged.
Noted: 180 mA
